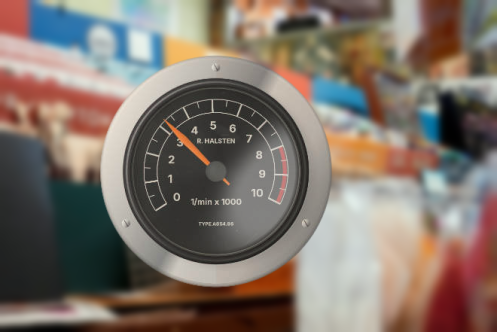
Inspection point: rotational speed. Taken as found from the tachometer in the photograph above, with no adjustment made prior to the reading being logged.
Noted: 3250 rpm
